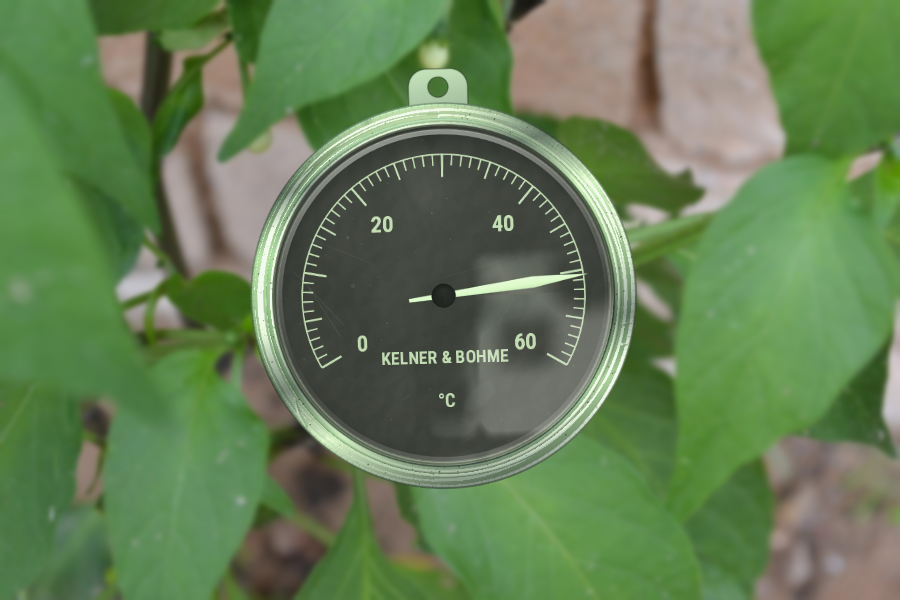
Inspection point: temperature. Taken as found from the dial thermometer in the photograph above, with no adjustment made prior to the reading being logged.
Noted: 50.5 °C
